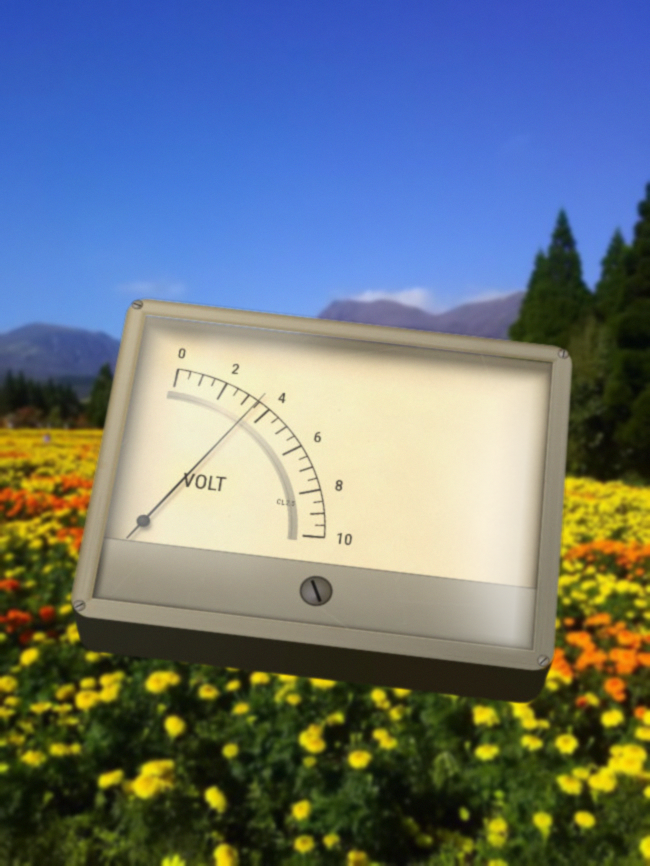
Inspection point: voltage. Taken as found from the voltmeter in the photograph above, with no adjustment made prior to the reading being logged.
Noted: 3.5 V
